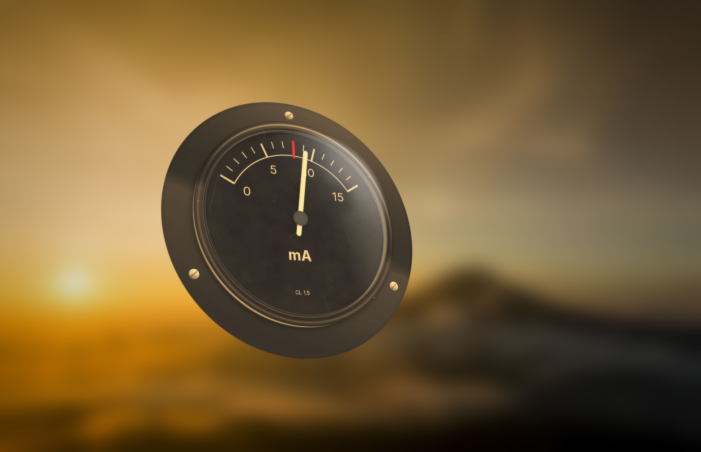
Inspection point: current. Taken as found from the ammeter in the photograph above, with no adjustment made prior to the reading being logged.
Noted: 9 mA
